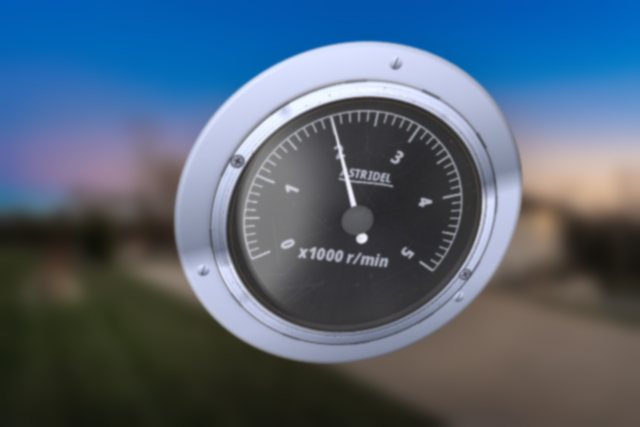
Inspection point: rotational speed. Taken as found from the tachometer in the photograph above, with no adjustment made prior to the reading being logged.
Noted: 2000 rpm
